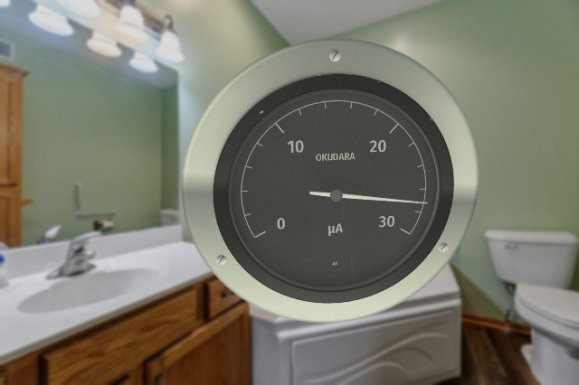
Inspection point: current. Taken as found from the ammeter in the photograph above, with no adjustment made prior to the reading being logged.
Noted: 27 µA
